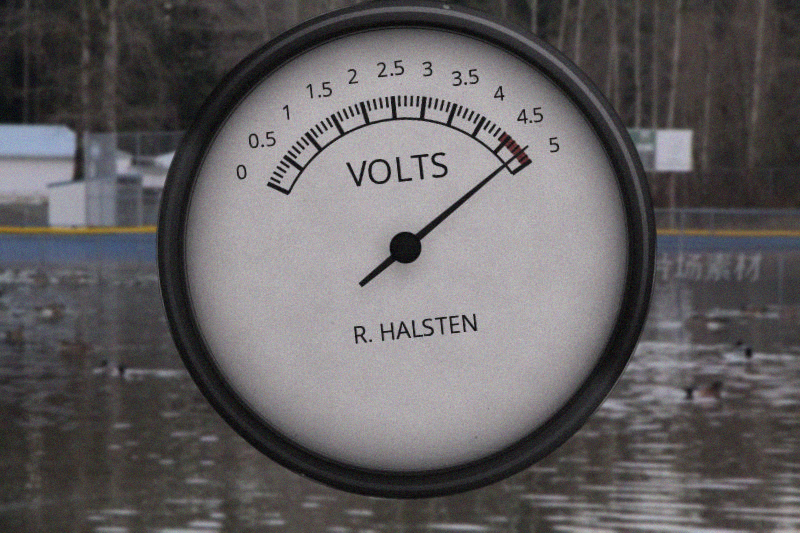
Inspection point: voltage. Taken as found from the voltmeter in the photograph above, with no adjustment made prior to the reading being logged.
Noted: 4.8 V
